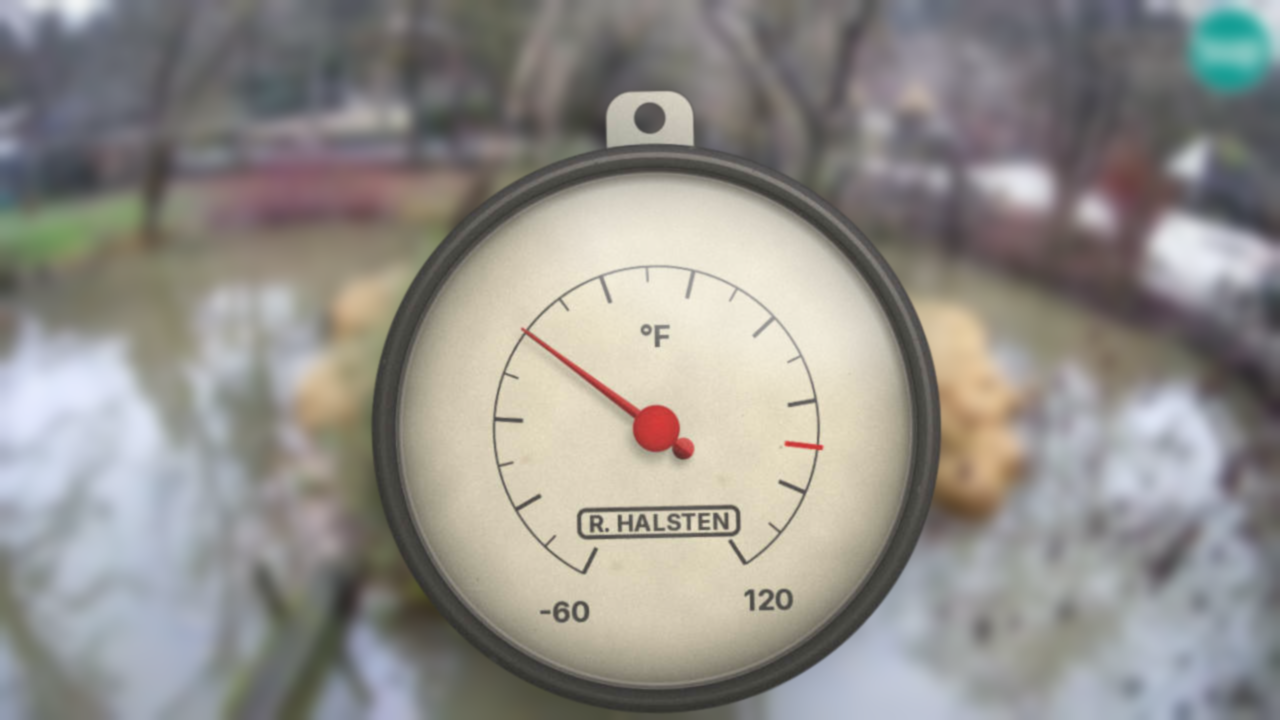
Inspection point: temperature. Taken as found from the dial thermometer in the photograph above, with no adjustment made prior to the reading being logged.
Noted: 0 °F
